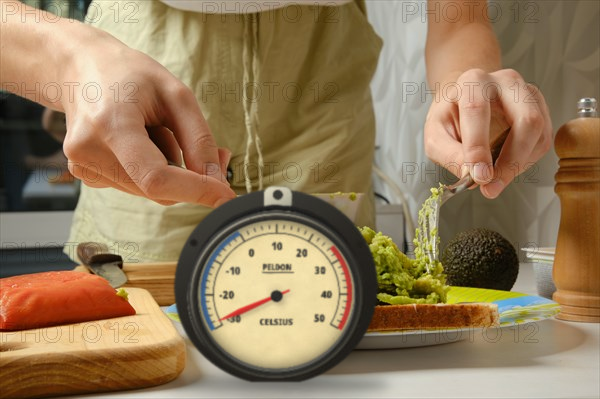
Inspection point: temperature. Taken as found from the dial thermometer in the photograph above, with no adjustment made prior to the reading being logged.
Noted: -28 °C
